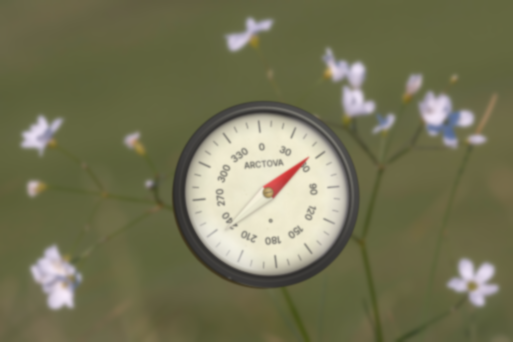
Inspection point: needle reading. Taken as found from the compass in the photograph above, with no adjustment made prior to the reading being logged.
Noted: 55 °
